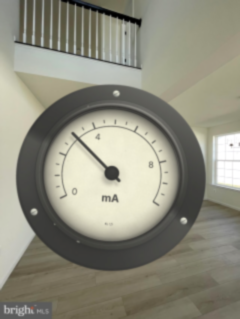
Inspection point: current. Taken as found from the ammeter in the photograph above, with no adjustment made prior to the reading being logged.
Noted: 3 mA
